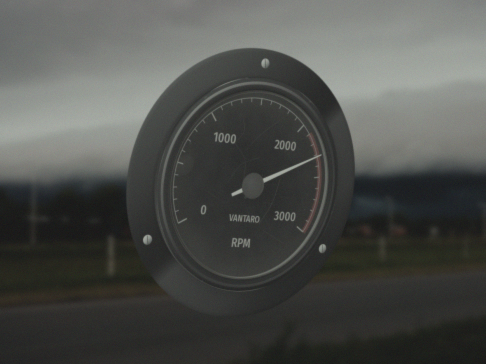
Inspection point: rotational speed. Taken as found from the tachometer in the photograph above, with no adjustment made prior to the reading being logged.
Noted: 2300 rpm
